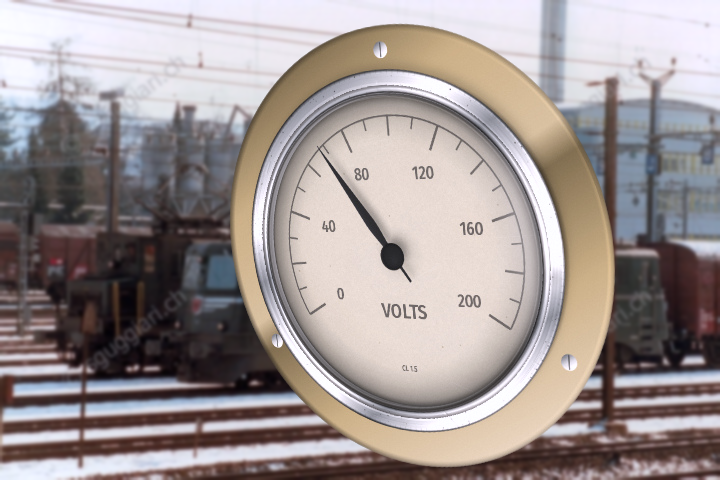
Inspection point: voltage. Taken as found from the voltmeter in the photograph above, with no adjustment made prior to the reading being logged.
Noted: 70 V
